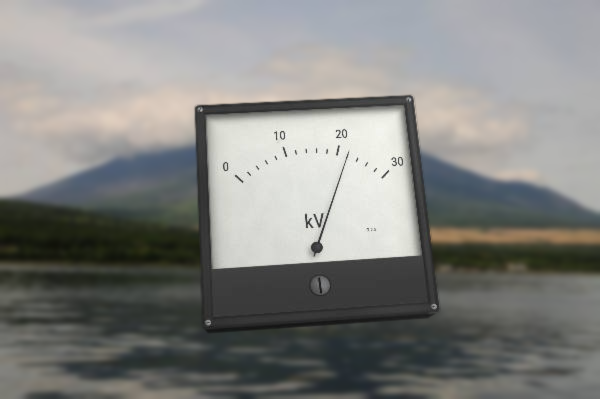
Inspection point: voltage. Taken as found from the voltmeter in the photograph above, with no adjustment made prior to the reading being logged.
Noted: 22 kV
